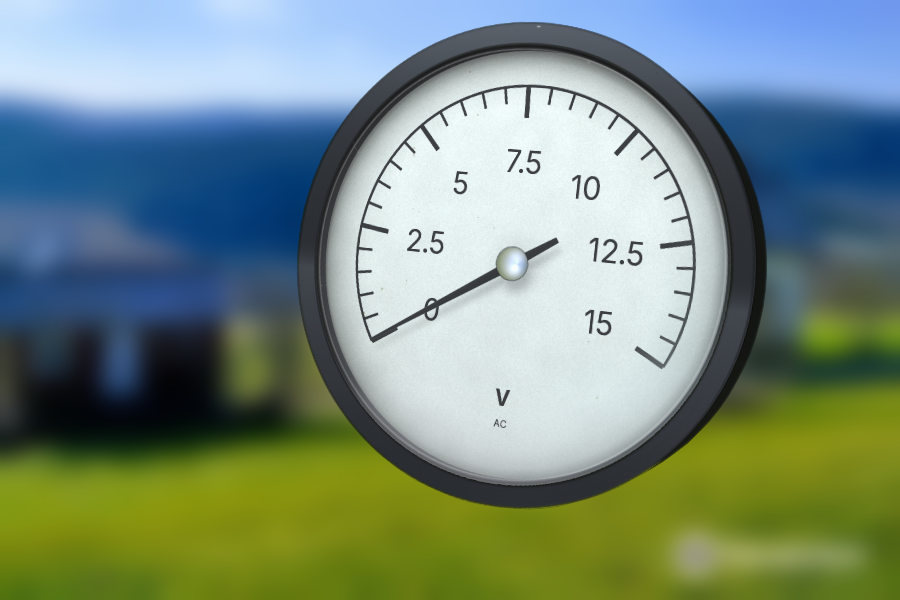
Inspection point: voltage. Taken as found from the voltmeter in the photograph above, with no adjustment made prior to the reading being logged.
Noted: 0 V
